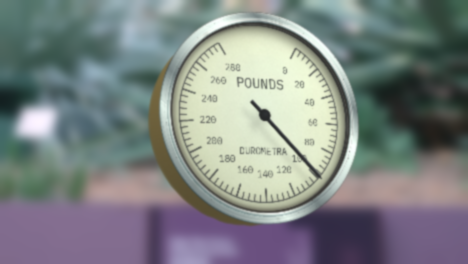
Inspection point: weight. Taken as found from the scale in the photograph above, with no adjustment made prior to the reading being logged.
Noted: 100 lb
